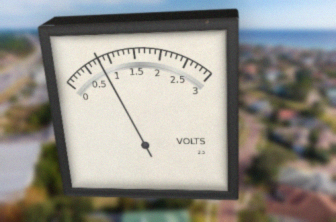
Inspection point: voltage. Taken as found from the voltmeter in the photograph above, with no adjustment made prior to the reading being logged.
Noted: 0.8 V
